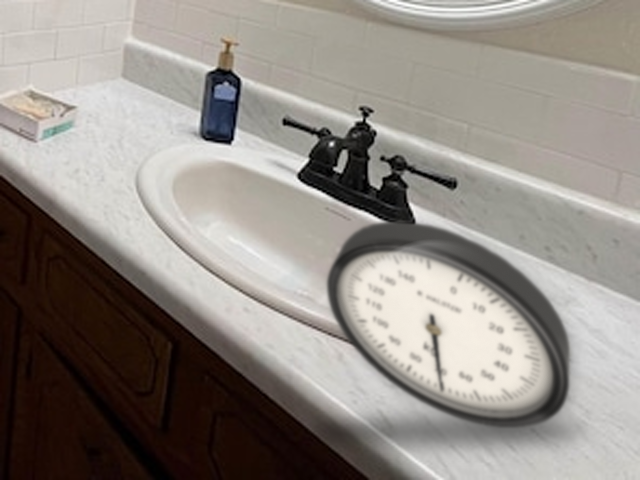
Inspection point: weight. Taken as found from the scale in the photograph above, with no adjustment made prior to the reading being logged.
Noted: 70 kg
